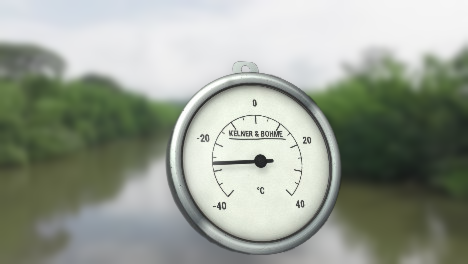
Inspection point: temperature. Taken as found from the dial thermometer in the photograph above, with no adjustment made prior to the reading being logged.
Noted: -27.5 °C
